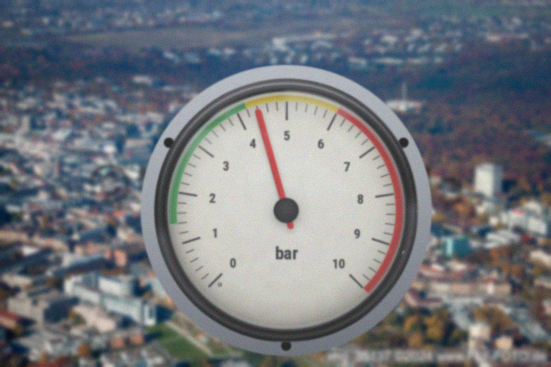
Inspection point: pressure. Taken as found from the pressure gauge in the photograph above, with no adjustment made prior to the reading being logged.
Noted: 4.4 bar
